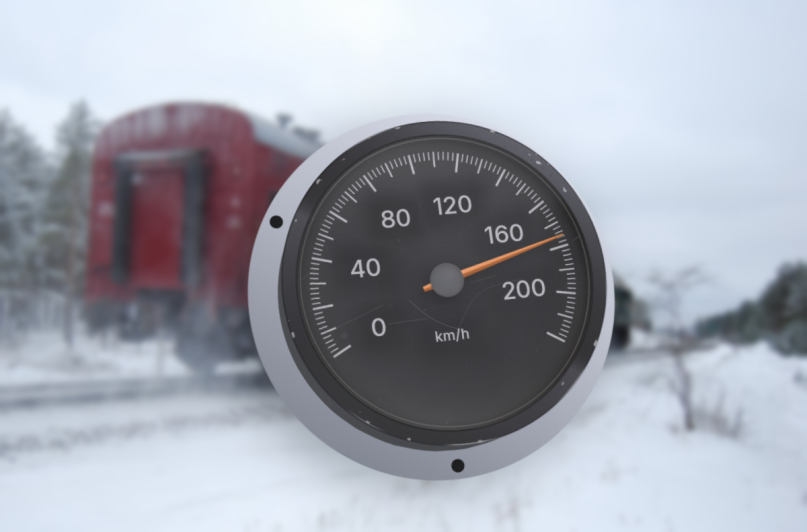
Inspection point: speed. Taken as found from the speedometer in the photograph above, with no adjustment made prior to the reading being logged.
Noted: 176 km/h
